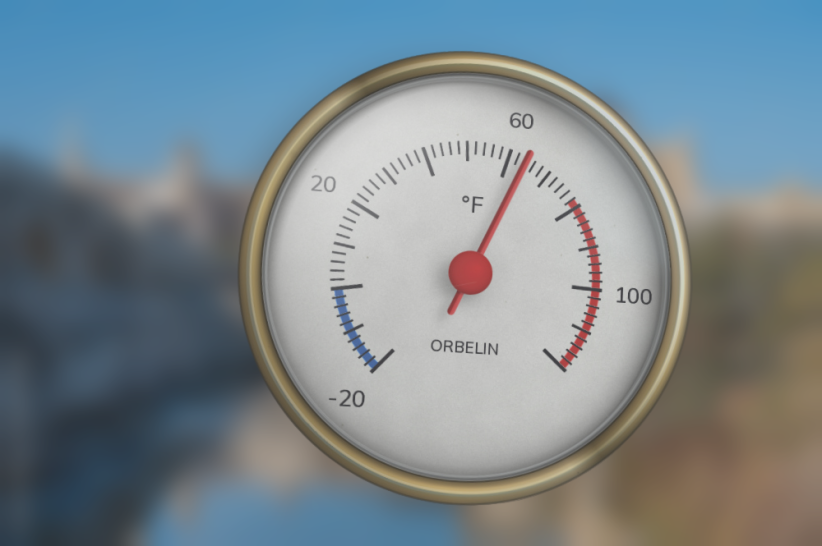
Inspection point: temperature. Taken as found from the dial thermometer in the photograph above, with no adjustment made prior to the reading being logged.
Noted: 64 °F
